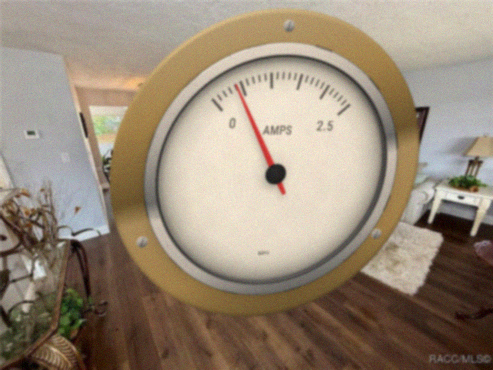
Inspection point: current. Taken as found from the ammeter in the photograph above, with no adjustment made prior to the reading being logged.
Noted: 0.4 A
